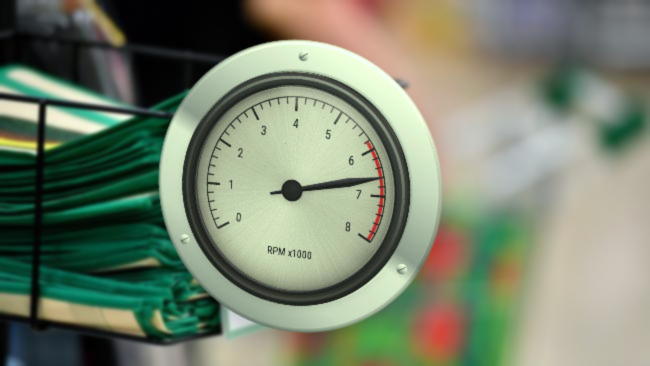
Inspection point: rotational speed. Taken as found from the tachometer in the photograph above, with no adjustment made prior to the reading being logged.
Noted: 6600 rpm
